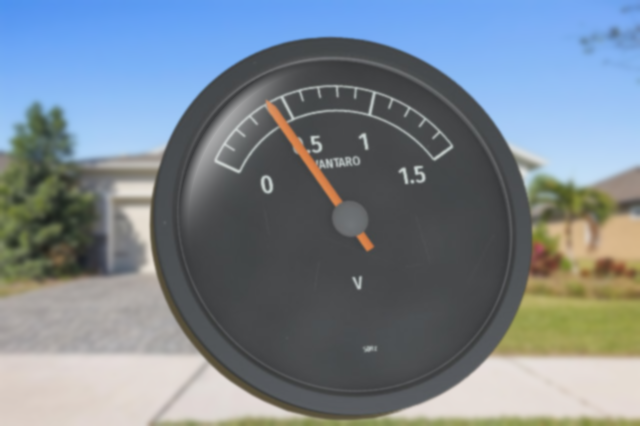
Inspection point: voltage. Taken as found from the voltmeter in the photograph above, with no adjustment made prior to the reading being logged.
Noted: 0.4 V
